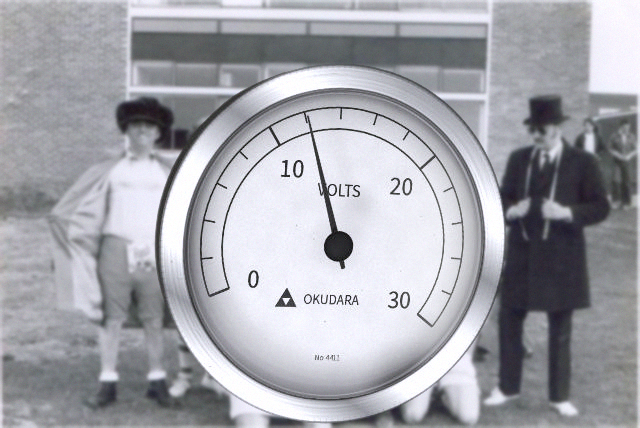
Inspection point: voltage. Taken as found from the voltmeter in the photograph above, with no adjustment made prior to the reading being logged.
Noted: 12 V
